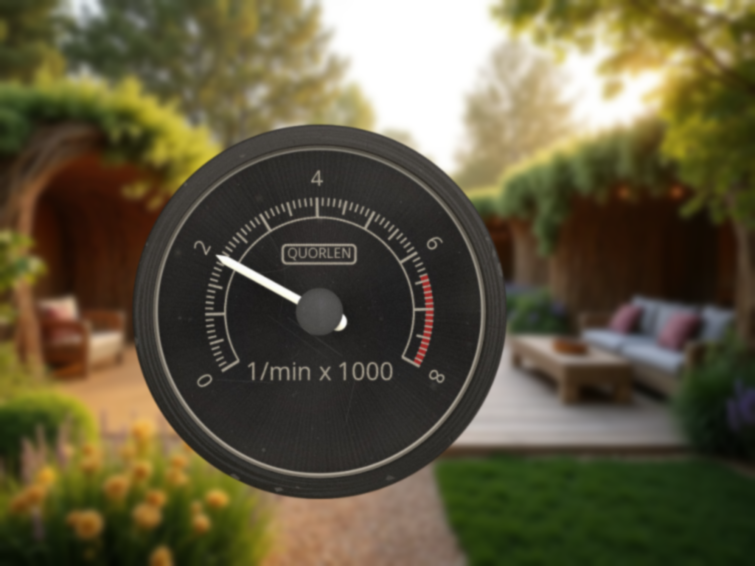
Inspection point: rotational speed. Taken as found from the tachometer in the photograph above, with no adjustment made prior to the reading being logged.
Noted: 2000 rpm
